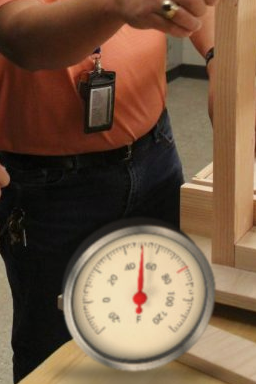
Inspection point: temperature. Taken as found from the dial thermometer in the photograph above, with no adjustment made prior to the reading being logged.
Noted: 50 °F
